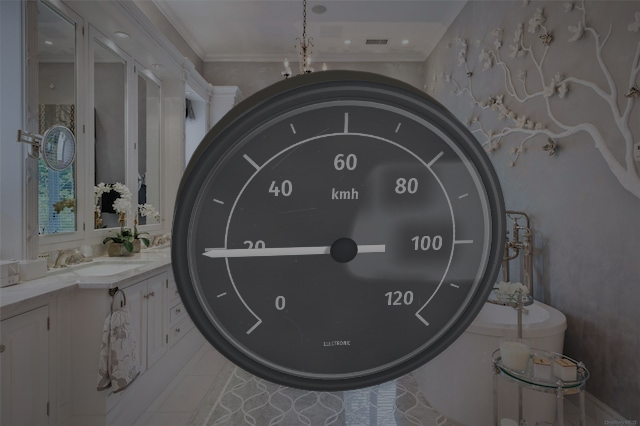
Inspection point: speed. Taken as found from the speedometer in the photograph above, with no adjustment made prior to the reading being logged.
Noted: 20 km/h
